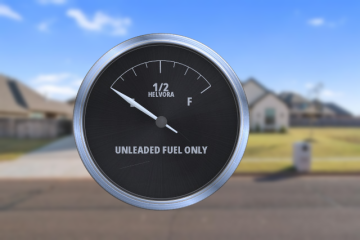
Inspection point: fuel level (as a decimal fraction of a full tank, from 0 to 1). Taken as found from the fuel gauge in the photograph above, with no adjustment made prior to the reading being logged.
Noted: 0
